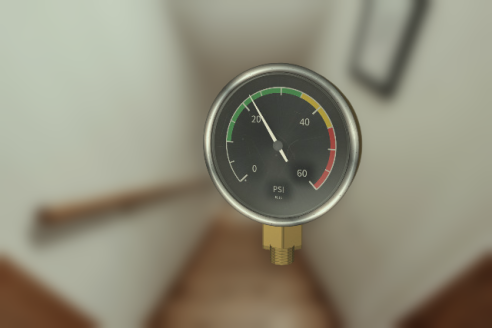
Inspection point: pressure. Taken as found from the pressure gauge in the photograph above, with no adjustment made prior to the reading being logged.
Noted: 22.5 psi
